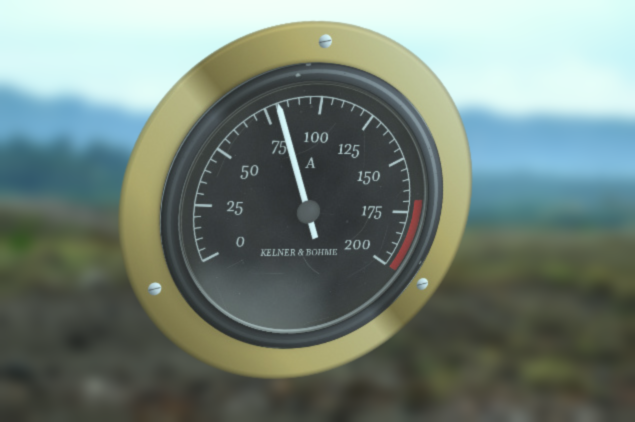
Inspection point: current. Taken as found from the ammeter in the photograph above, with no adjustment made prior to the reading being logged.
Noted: 80 A
